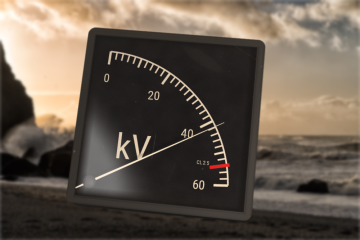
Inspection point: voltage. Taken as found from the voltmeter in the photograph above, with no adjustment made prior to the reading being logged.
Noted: 42 kV
